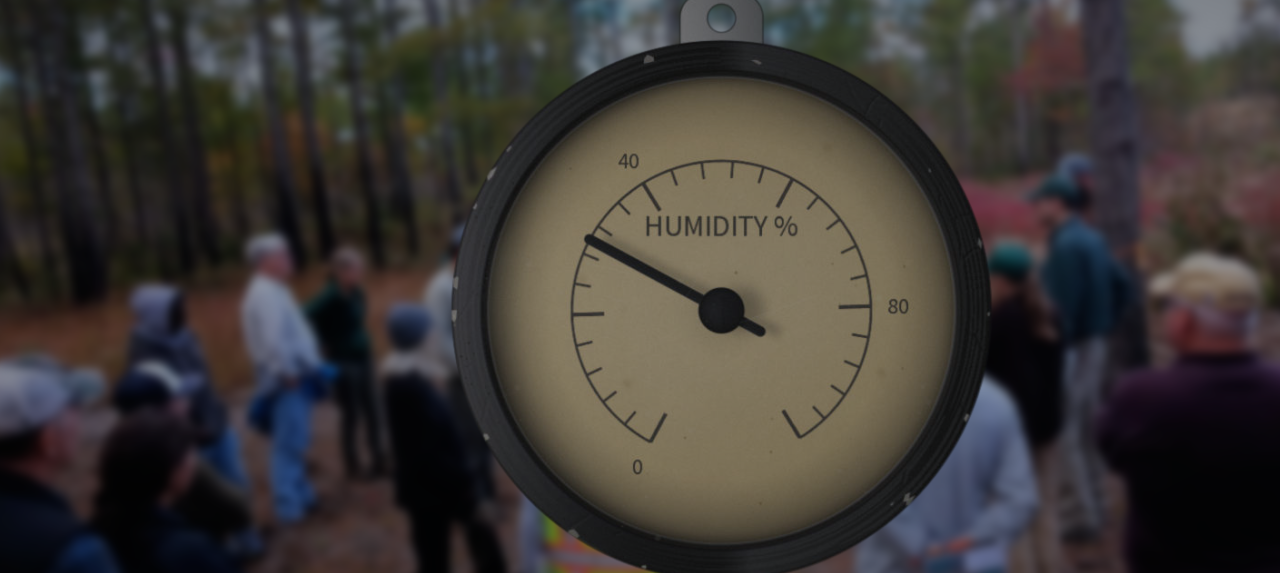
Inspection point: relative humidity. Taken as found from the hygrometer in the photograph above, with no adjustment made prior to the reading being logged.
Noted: 30 %
